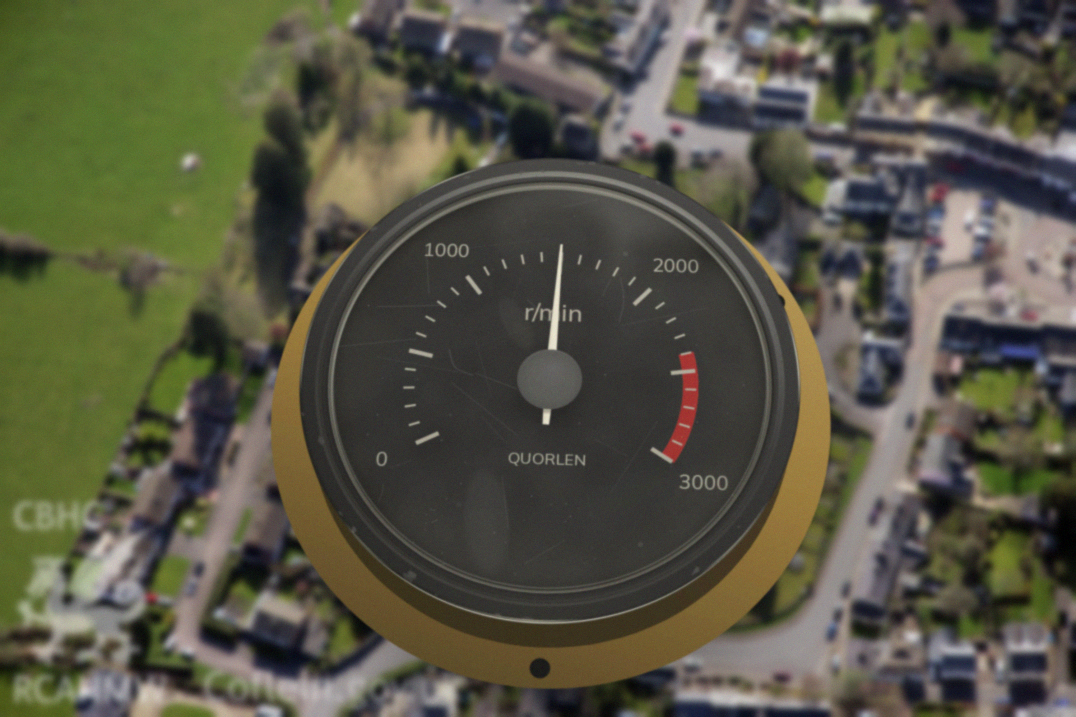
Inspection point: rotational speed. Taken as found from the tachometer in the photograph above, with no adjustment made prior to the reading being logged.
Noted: 1500 rpm
